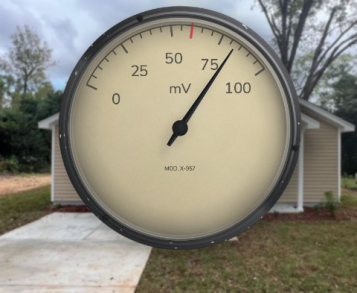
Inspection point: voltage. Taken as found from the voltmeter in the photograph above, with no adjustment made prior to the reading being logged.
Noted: 82.5 mV
